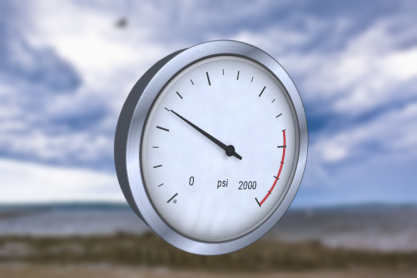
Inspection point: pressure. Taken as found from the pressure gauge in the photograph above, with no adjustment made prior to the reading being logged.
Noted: 500 psi
